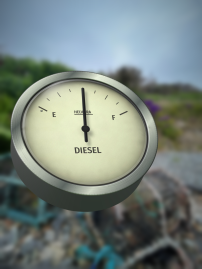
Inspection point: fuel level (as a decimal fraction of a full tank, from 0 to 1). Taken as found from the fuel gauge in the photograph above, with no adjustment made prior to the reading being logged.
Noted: 0.5
